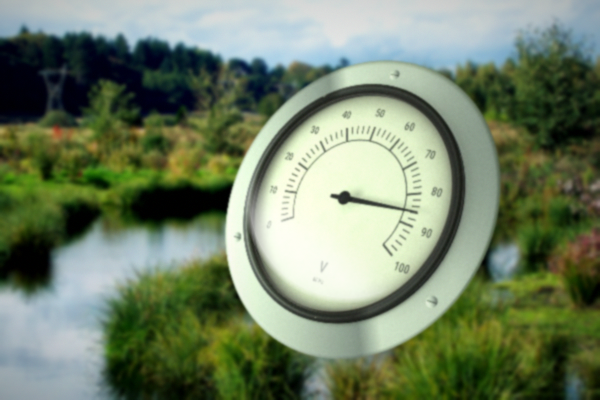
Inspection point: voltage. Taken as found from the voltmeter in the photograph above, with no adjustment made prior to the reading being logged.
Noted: 86 V
